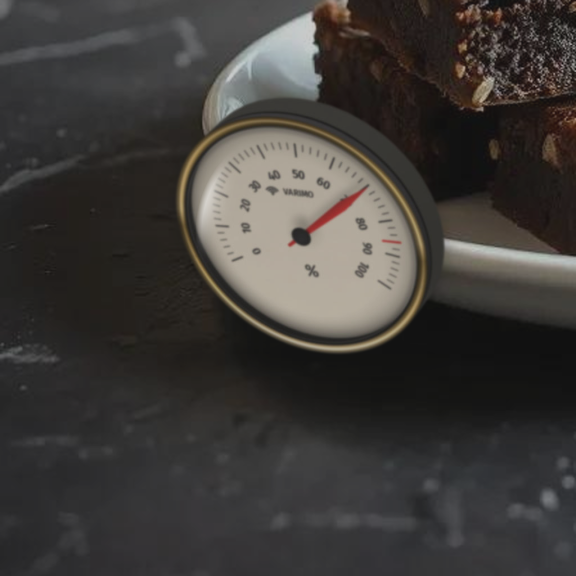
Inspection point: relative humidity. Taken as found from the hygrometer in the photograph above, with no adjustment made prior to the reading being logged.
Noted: 70 %
